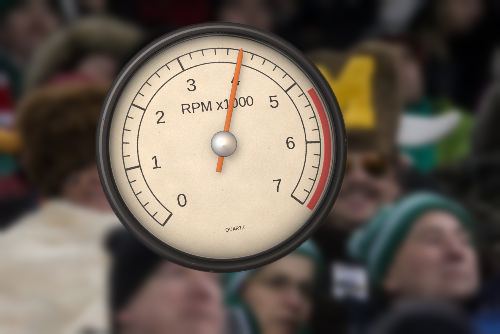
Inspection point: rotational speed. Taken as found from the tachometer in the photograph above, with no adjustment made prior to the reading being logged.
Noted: 4000 rpm
